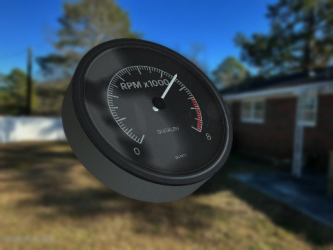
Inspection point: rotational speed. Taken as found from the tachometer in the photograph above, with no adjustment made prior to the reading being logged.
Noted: 5500 rpm
